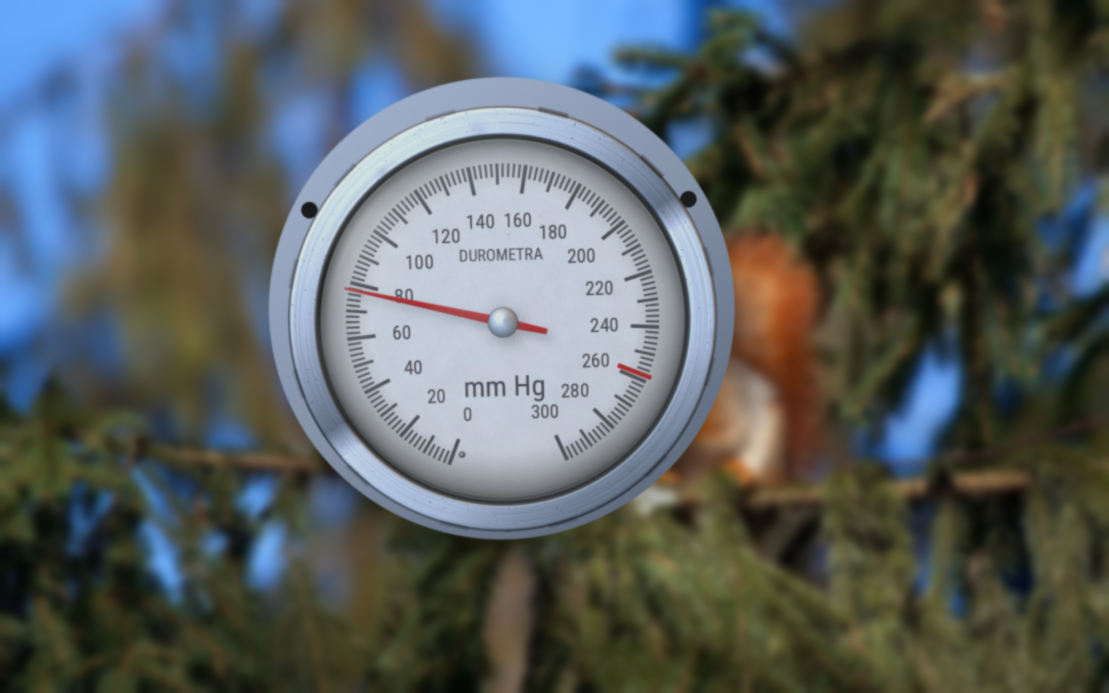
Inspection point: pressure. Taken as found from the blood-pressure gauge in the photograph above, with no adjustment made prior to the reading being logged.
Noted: 78 mmHg
